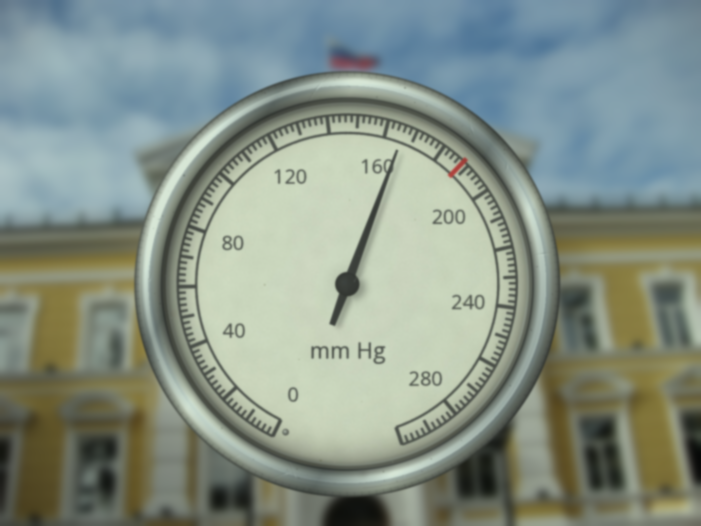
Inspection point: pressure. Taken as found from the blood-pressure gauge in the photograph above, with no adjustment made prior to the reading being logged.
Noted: 166 mmHg
